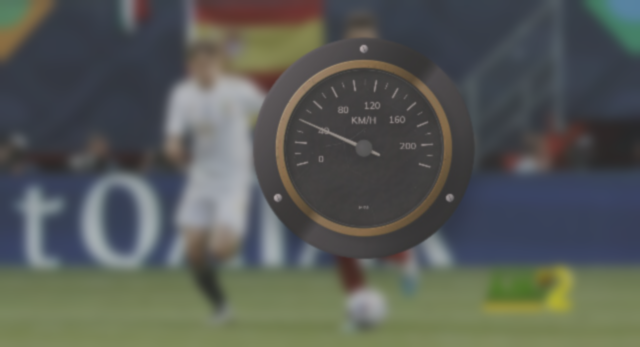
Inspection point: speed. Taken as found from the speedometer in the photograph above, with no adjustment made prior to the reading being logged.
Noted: 40 km/h
